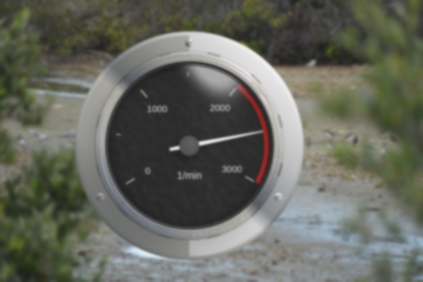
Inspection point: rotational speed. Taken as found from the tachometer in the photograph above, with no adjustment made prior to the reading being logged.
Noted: 2500 rpm
